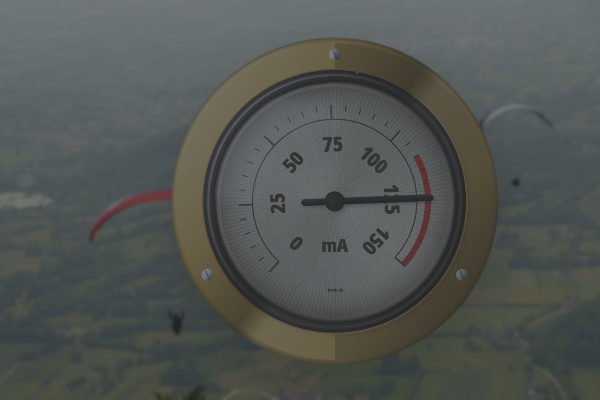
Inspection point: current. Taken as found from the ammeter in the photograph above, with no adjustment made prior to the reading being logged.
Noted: 125 mA
